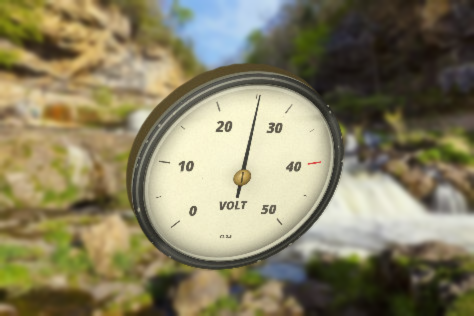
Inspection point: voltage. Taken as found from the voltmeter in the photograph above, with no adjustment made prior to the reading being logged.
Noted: 25 V
